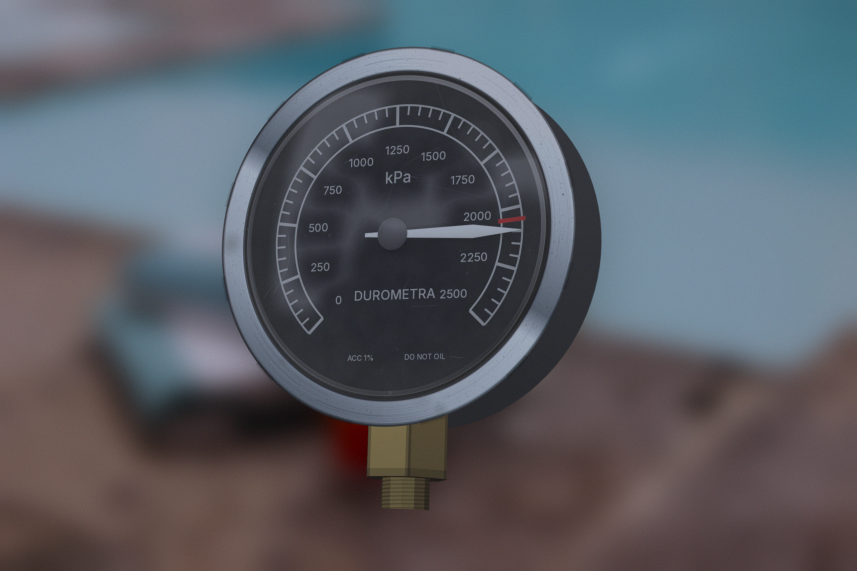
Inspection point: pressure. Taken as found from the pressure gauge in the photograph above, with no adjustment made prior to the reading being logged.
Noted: 2100 kPa
